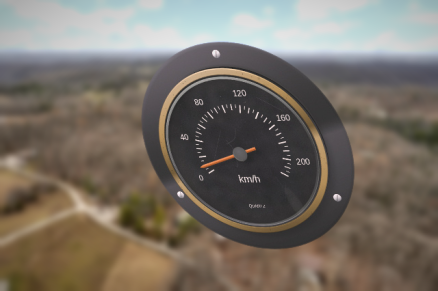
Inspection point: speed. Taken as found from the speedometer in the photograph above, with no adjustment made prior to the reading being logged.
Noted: 10 km/h
